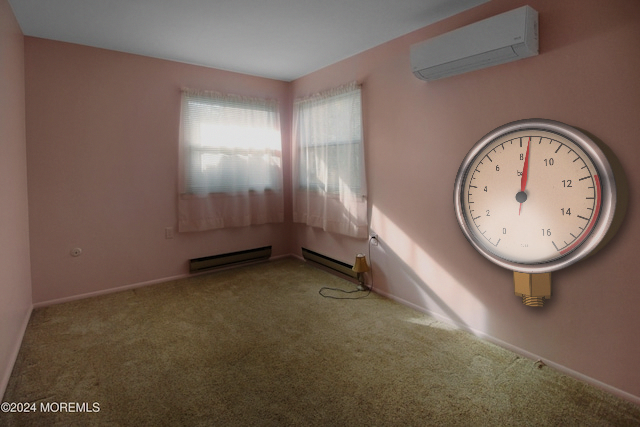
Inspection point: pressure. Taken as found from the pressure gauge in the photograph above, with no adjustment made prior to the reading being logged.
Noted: 8.5 bar
